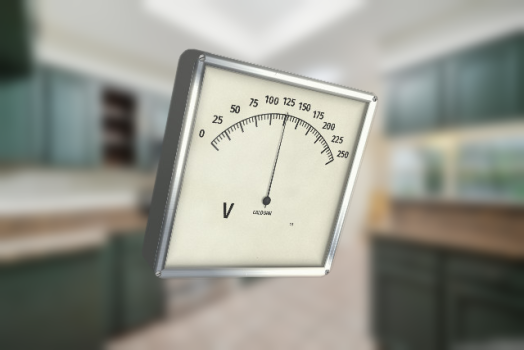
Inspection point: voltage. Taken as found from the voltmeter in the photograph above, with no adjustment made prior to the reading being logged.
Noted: 125 V
